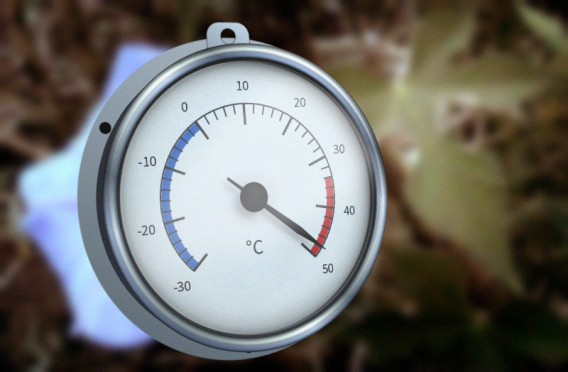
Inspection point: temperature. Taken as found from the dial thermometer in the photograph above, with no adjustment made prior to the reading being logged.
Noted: 48 °C
